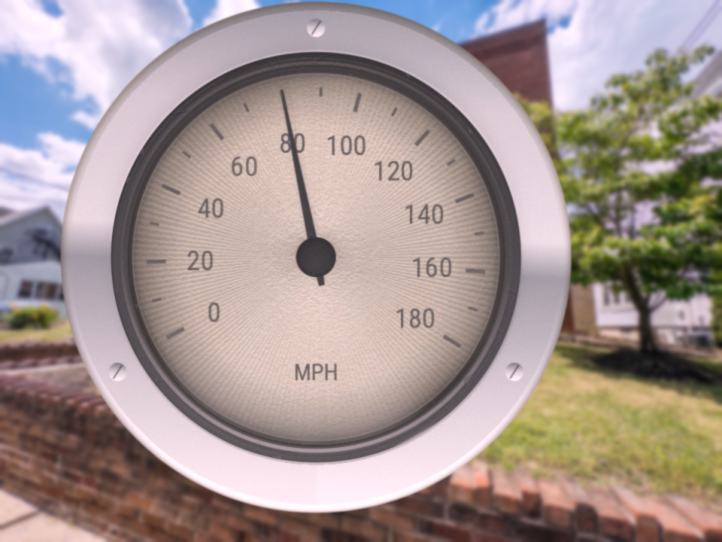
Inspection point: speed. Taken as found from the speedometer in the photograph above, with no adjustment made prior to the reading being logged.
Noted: 80 mph
